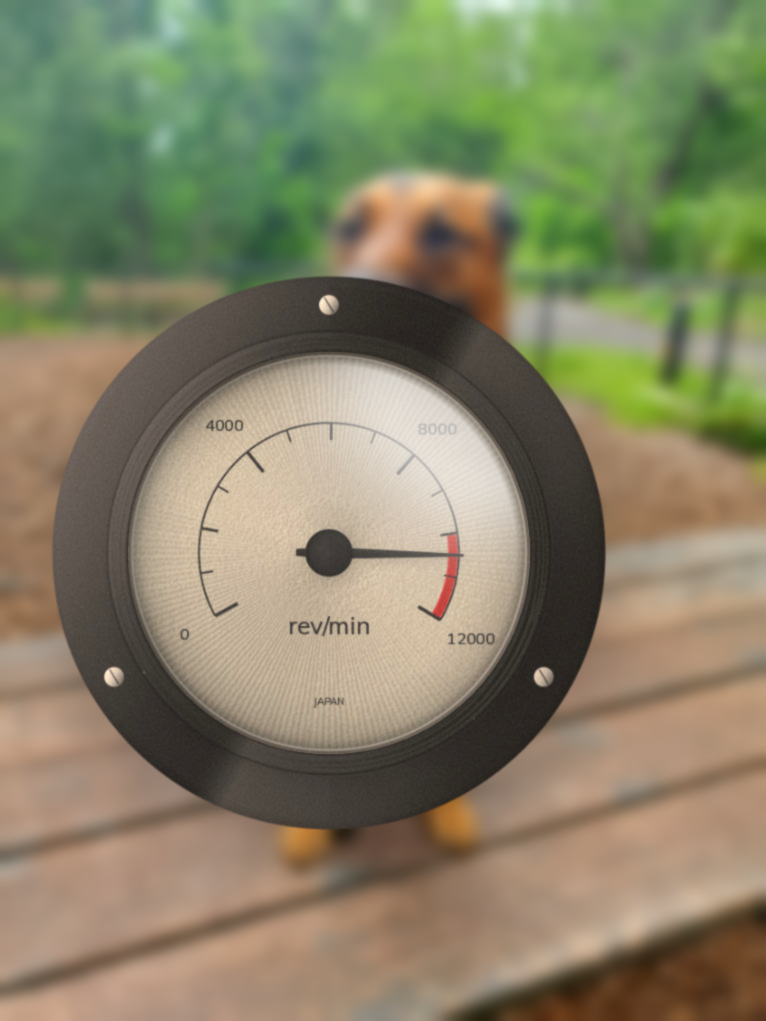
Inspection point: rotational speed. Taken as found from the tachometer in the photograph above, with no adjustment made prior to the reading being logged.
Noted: 10500 rpm
